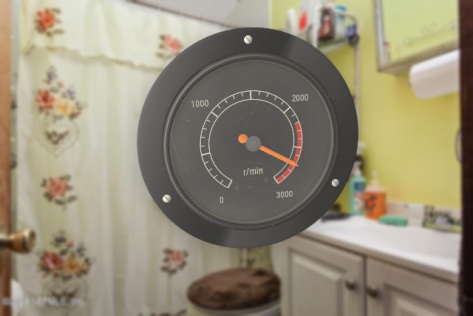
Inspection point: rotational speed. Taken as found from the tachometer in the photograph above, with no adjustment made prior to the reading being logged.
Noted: 2700 rpm
